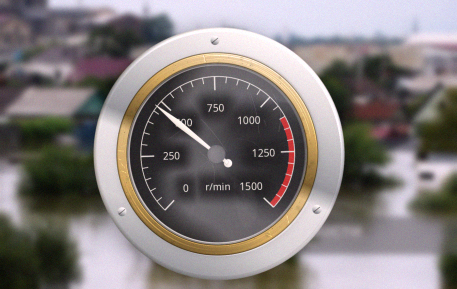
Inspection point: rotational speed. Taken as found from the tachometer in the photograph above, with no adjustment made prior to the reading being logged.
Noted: 475 rpm
